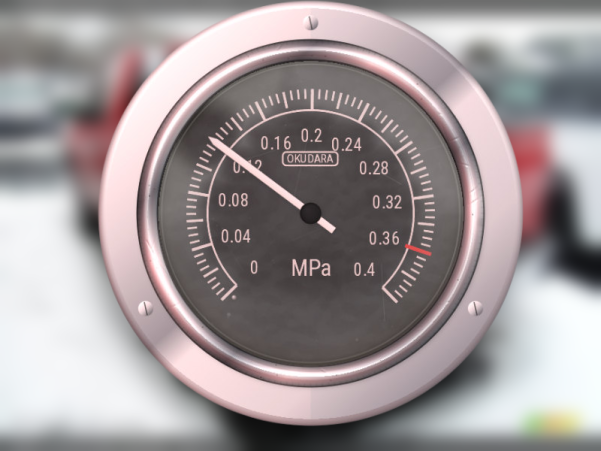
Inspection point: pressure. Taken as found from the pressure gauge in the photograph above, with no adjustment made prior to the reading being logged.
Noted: 0.12 MPa
